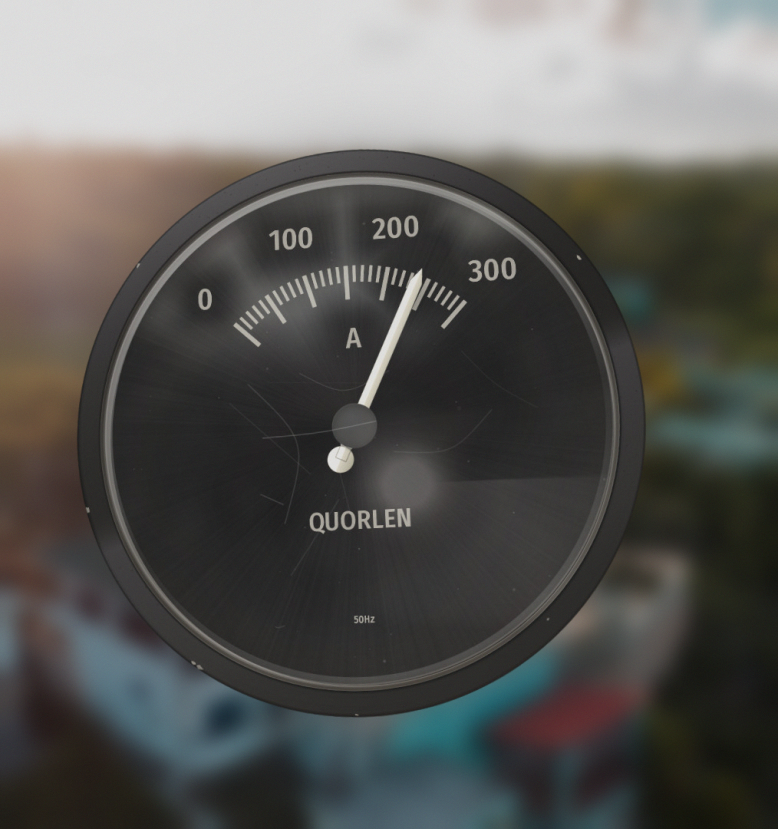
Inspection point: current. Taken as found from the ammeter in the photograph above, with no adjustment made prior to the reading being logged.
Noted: 240 A
